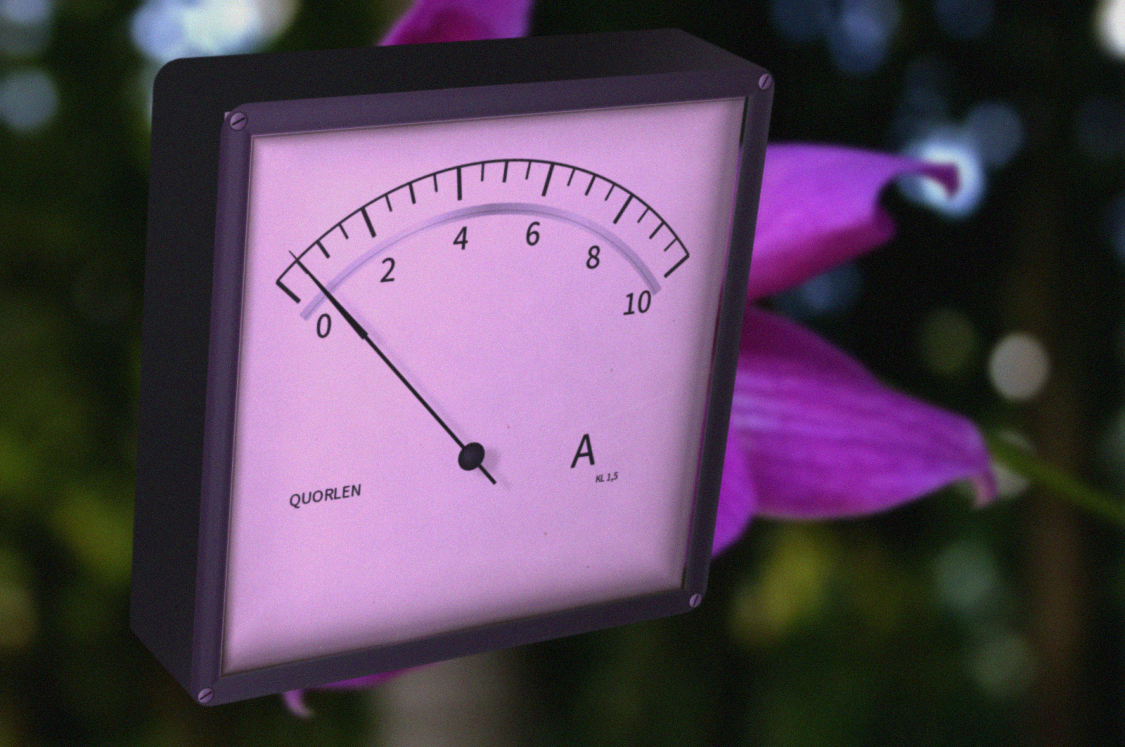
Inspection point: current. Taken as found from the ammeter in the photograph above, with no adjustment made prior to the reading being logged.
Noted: 0.5 A
